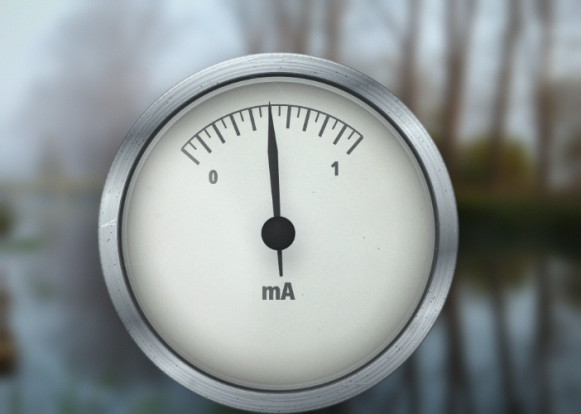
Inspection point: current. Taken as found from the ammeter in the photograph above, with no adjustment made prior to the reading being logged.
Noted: 0.5 mA
